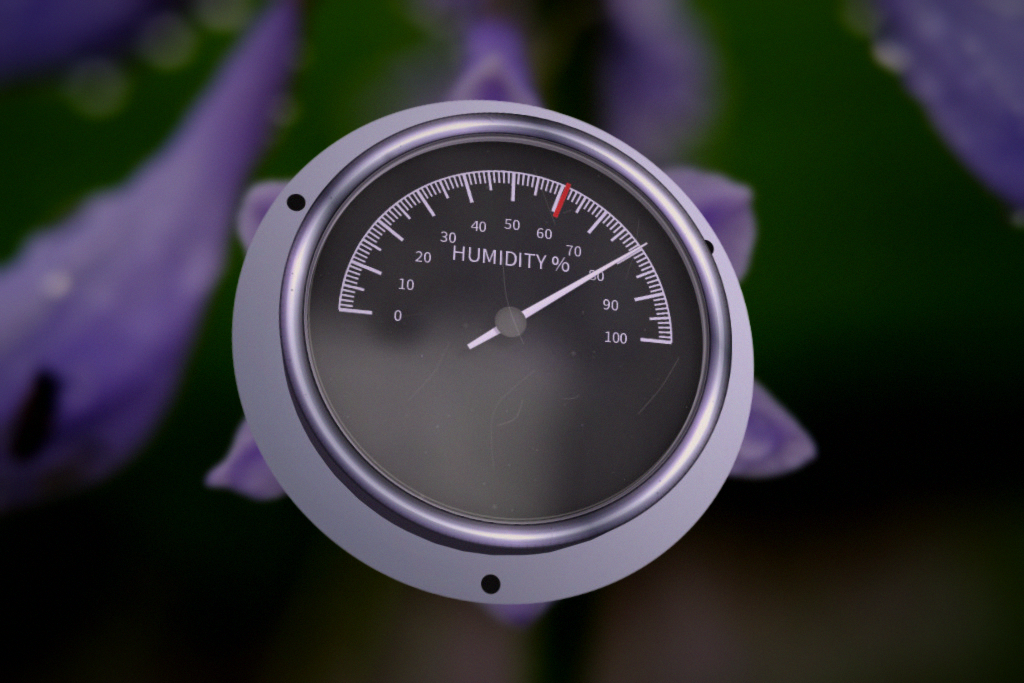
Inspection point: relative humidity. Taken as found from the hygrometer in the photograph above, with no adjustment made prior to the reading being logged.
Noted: 80 %
